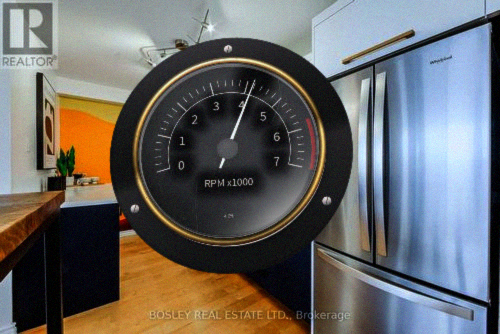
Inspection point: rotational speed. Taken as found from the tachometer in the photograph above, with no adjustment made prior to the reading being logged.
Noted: 4200 rpm
